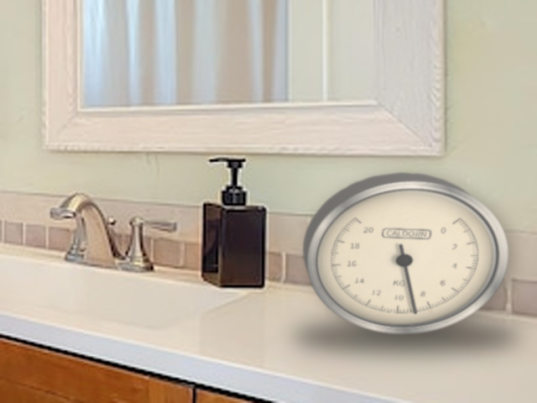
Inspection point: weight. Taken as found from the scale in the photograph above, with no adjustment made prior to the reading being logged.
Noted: 9 kg
